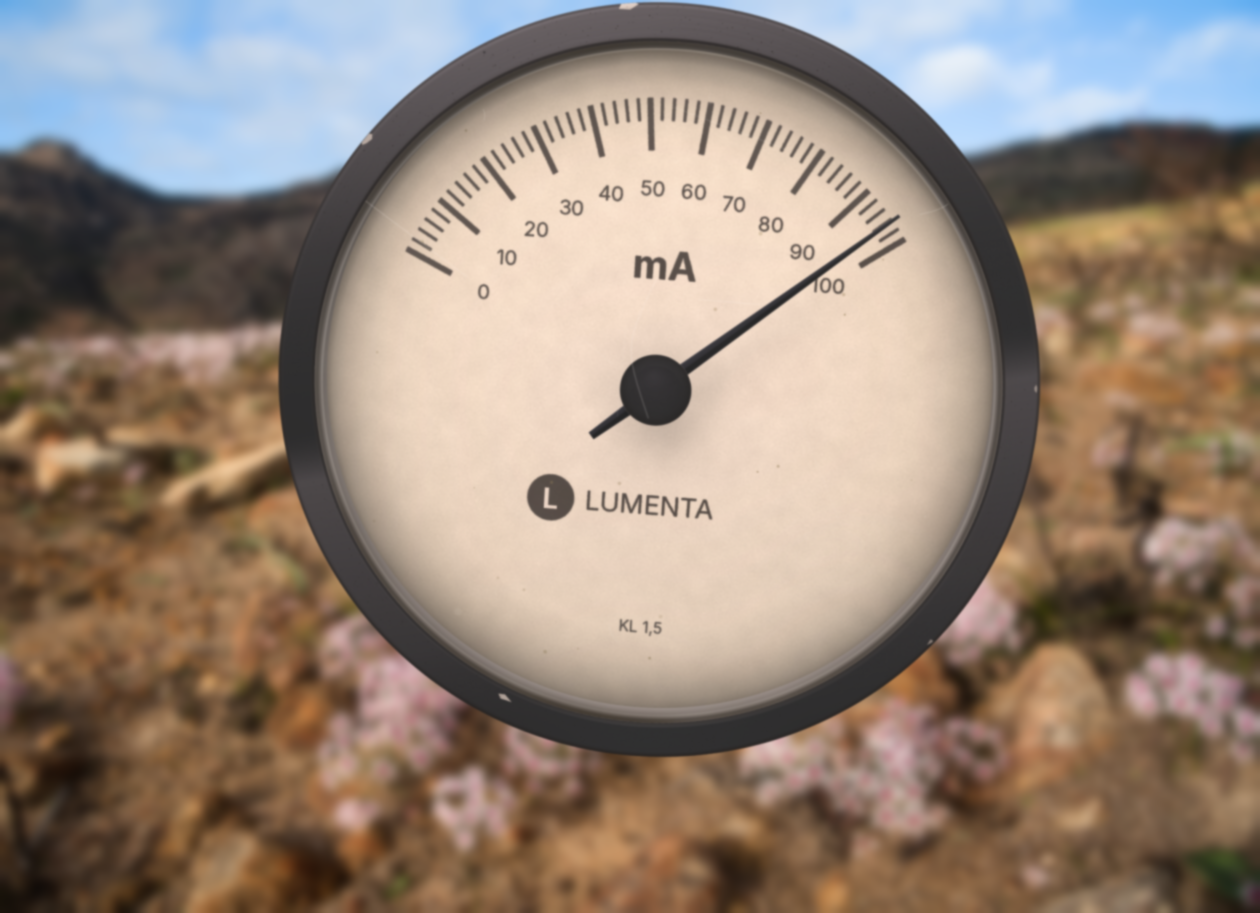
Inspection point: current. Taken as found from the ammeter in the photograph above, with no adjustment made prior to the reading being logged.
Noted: 96 mA
